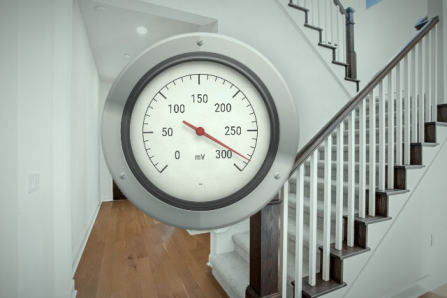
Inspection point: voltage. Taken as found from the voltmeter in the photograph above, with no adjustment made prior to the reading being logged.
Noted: 285 mV
